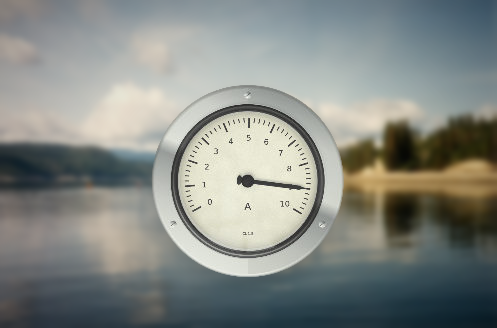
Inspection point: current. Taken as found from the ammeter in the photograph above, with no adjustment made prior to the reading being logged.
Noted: 9 A
